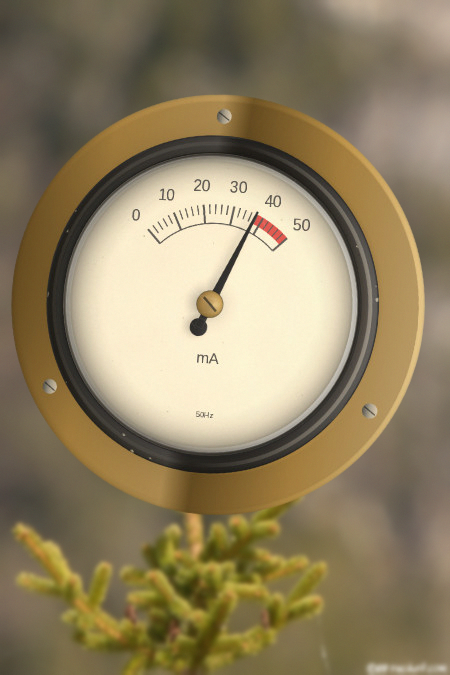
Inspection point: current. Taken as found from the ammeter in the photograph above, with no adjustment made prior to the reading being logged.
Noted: 38 mA
